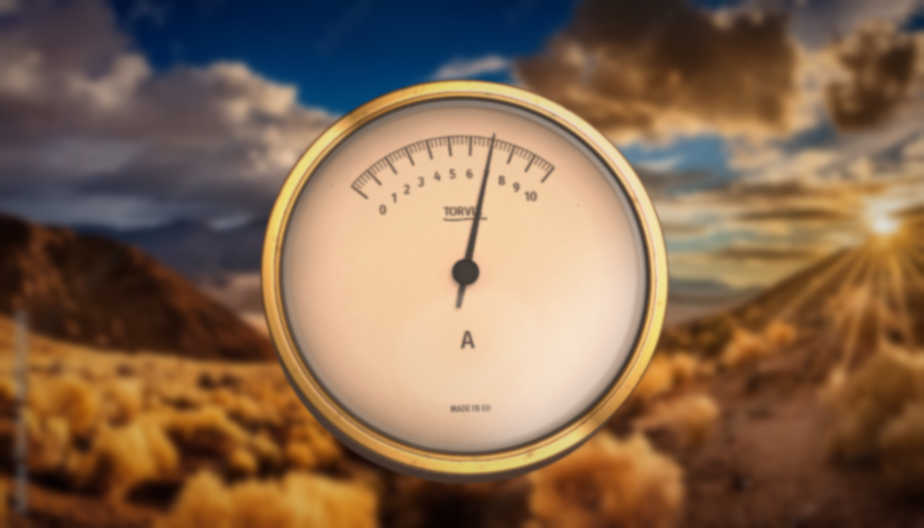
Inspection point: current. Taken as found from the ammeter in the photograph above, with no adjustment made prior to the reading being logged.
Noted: 7 A
